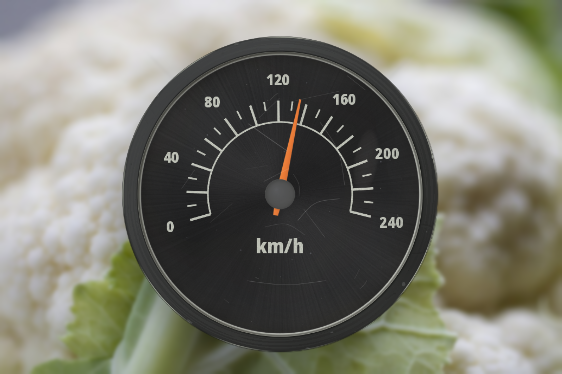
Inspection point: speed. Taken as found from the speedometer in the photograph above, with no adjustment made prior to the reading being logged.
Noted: 135 km/h
